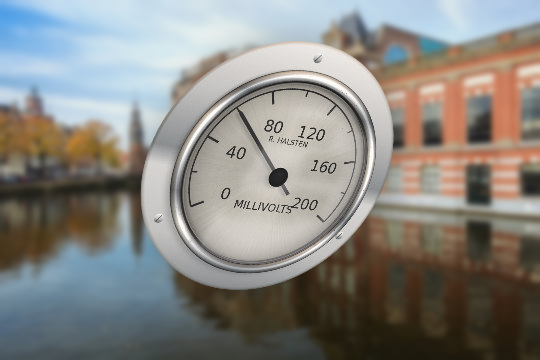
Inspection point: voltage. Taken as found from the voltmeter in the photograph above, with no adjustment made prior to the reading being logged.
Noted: 60 mV
